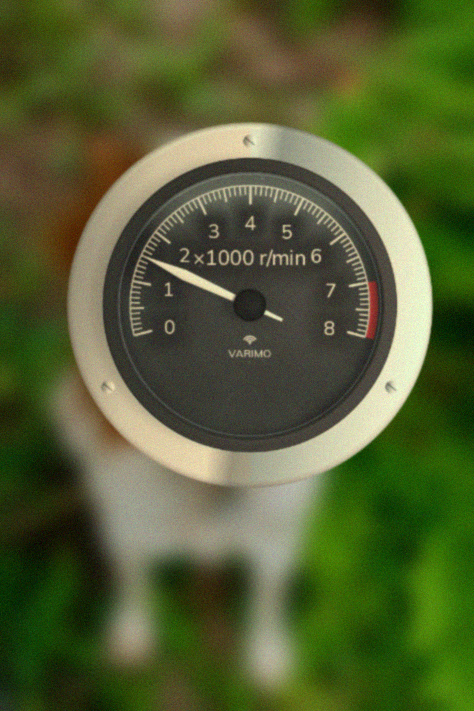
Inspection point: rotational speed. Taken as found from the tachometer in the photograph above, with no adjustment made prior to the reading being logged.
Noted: 1500 rpm
